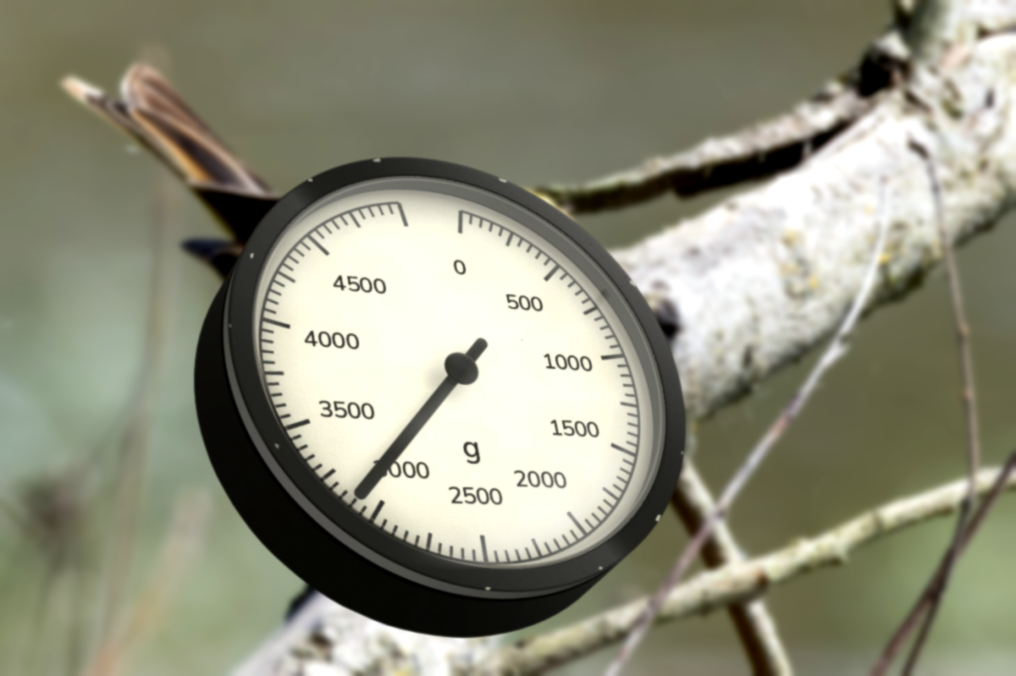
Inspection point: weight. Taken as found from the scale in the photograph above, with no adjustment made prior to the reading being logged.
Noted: 3100 g
